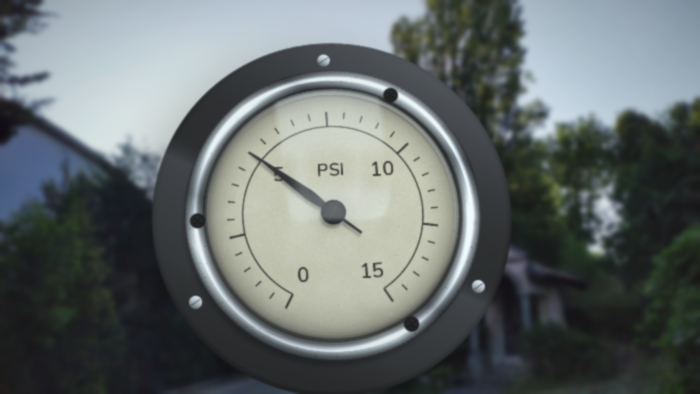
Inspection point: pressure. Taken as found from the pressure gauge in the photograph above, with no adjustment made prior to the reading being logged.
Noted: 5 psi
